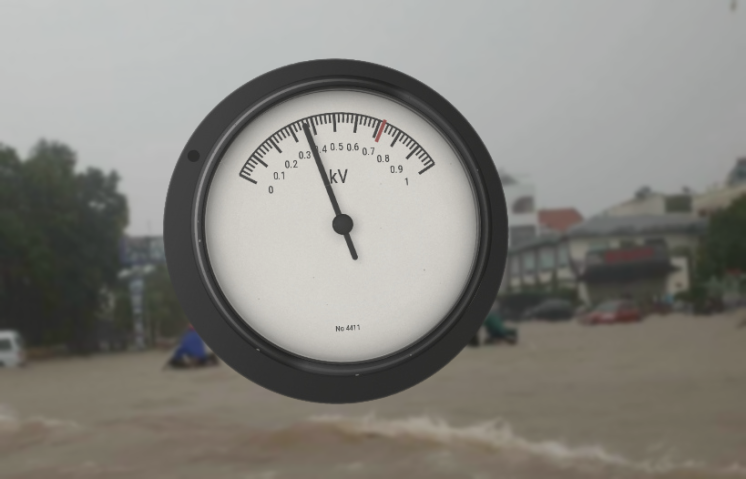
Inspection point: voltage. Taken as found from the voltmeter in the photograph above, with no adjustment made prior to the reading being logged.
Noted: 0.36 kV
